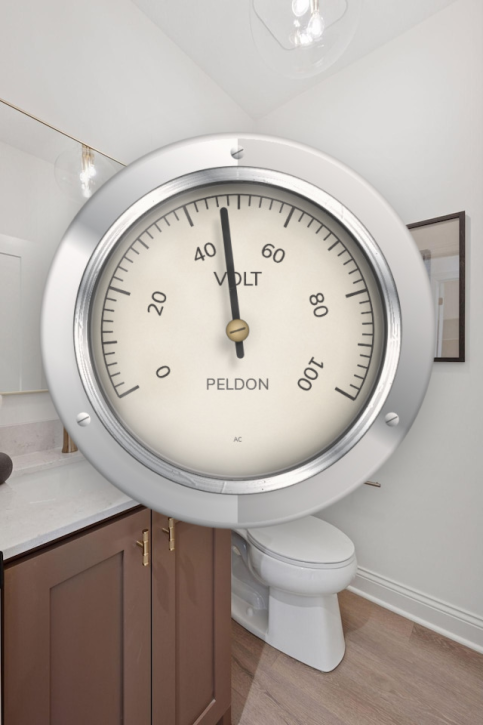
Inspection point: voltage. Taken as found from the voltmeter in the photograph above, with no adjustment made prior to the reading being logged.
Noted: 47 V
